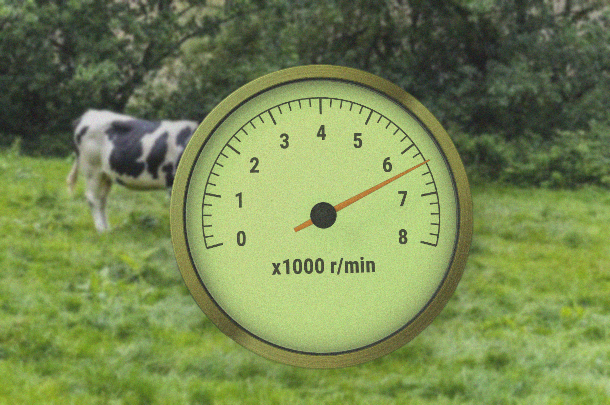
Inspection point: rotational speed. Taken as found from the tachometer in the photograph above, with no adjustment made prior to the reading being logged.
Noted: 6400 rpm
